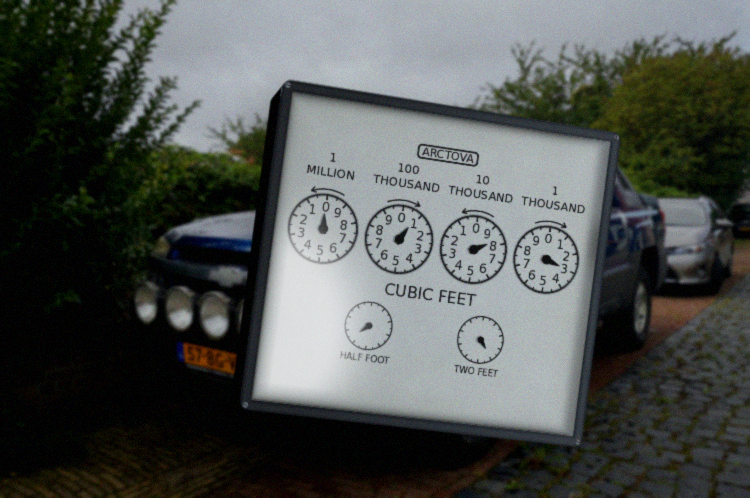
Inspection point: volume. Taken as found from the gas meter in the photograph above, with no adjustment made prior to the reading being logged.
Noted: 8300 ft³
